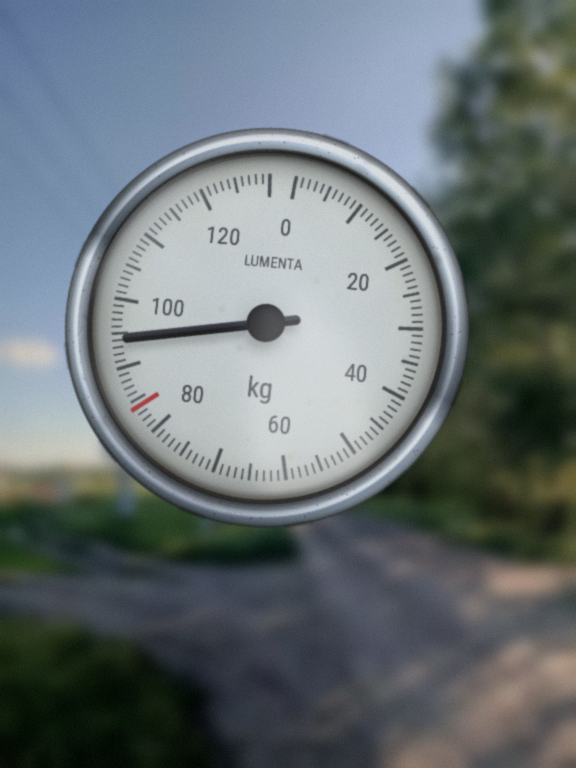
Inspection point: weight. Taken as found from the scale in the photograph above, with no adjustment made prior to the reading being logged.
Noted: 94 kg
